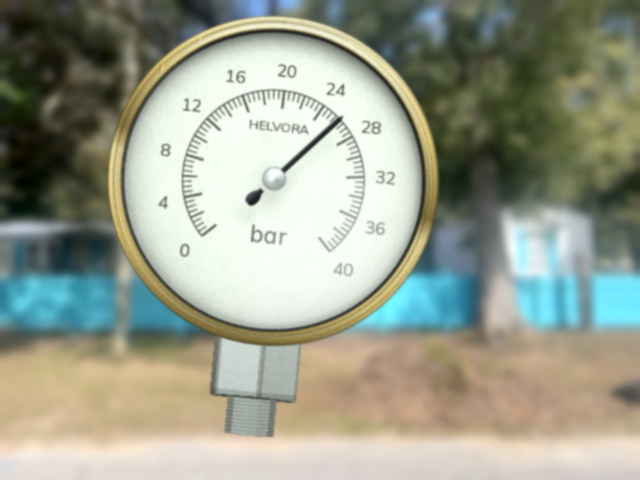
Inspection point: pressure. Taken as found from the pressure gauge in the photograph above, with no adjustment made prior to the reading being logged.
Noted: 26 bar
